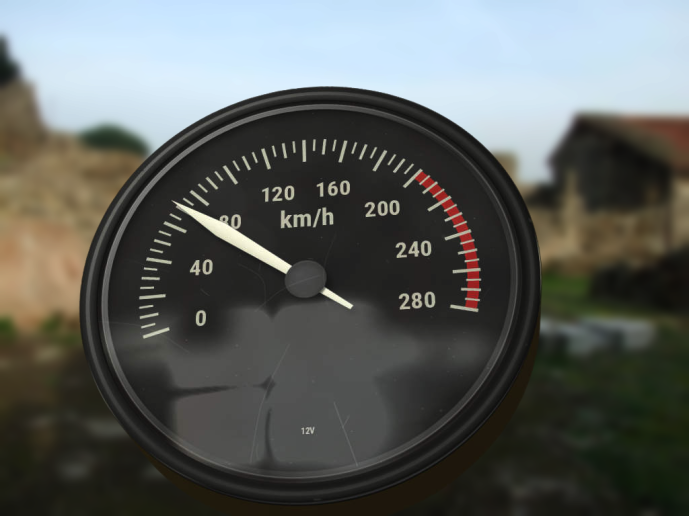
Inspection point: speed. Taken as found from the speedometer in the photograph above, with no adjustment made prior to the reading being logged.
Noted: 70 km/h
